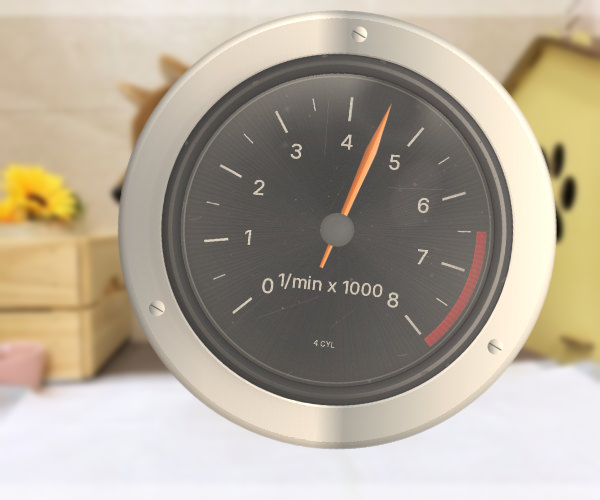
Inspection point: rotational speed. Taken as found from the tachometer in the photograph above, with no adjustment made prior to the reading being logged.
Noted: 4500 rpm
